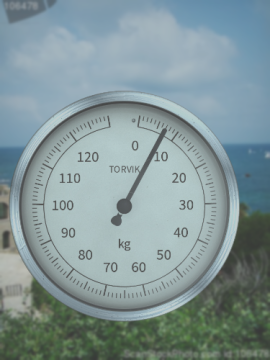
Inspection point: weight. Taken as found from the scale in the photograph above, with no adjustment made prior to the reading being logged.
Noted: 7 kg
